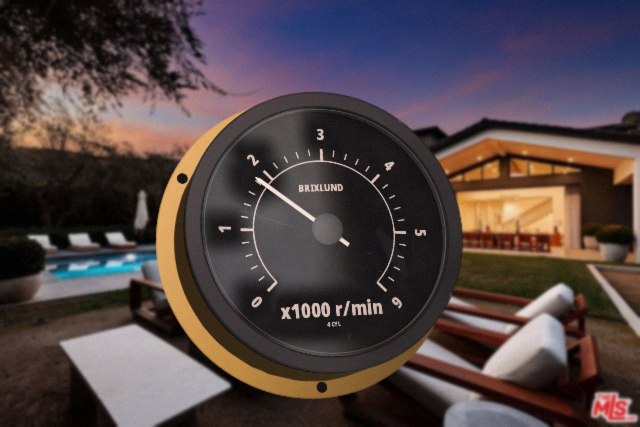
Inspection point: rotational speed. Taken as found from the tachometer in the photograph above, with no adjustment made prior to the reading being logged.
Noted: 1800 rpm
